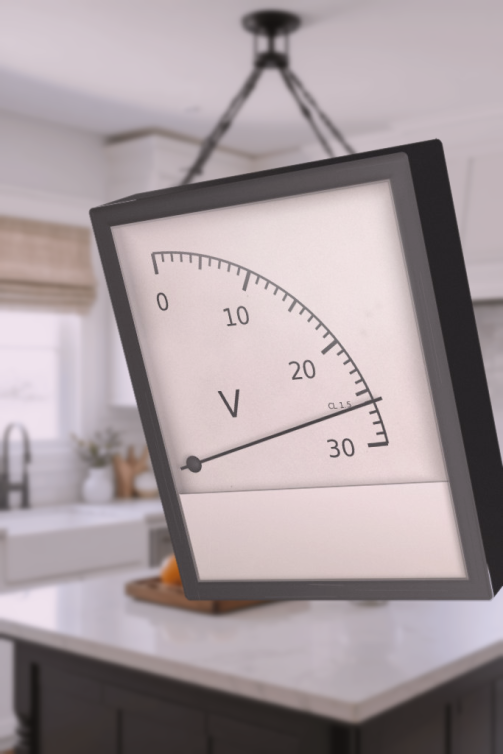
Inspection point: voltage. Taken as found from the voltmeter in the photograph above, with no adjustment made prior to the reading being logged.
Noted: 26 V
